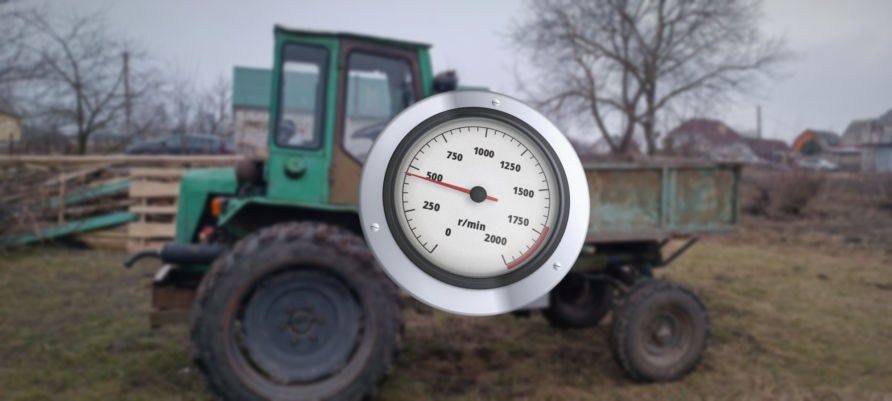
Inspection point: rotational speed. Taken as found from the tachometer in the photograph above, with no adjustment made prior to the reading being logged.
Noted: 450 rpm
